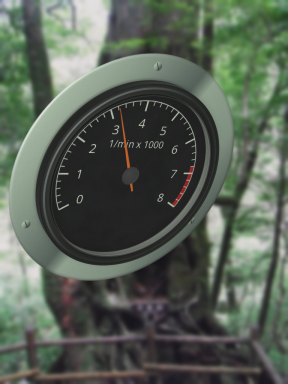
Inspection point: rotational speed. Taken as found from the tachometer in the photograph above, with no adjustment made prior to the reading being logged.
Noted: 3200 rpm
